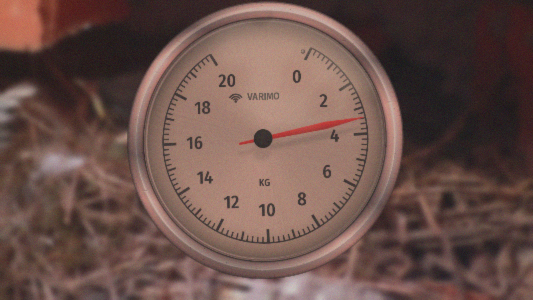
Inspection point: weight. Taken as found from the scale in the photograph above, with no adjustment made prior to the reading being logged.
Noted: 3.4 kg
